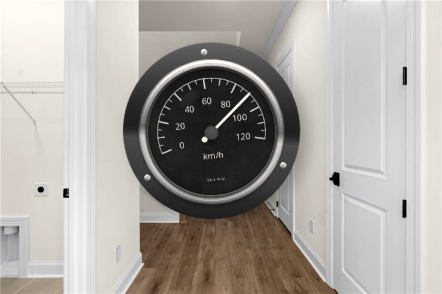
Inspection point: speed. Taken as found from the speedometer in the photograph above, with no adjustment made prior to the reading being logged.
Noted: 90 km/h
